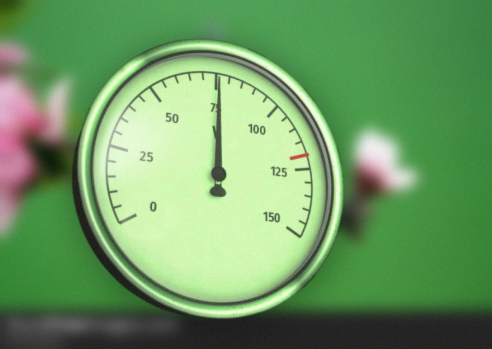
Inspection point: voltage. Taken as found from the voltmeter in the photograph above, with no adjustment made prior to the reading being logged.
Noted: 75 V
